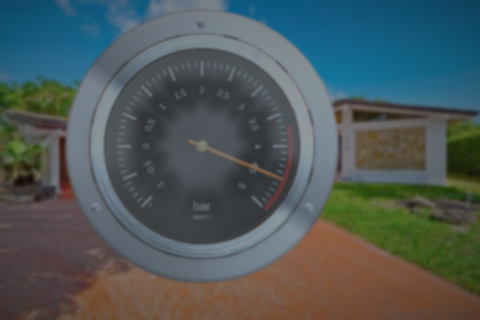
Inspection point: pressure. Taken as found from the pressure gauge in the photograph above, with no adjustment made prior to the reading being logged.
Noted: 4.5 bar
